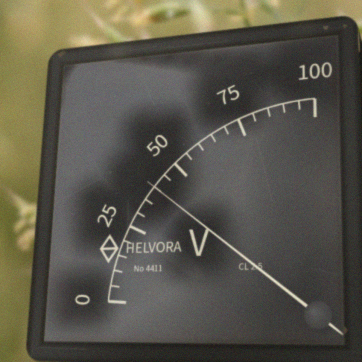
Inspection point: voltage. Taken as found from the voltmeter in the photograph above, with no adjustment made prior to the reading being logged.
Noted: 40 V
